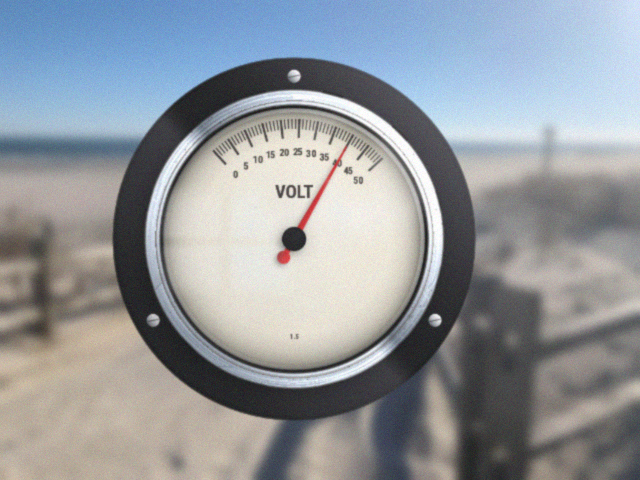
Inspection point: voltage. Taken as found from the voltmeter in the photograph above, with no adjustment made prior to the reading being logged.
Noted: 40 V
